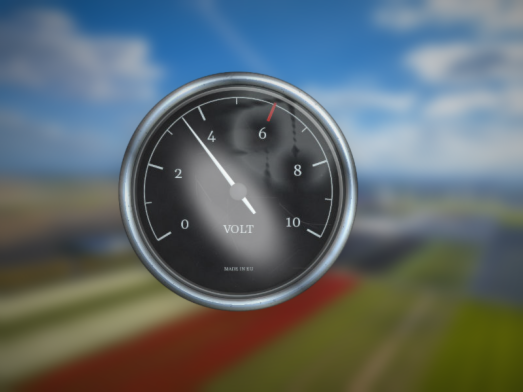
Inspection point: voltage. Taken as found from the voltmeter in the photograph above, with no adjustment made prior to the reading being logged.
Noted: 3.5 V
